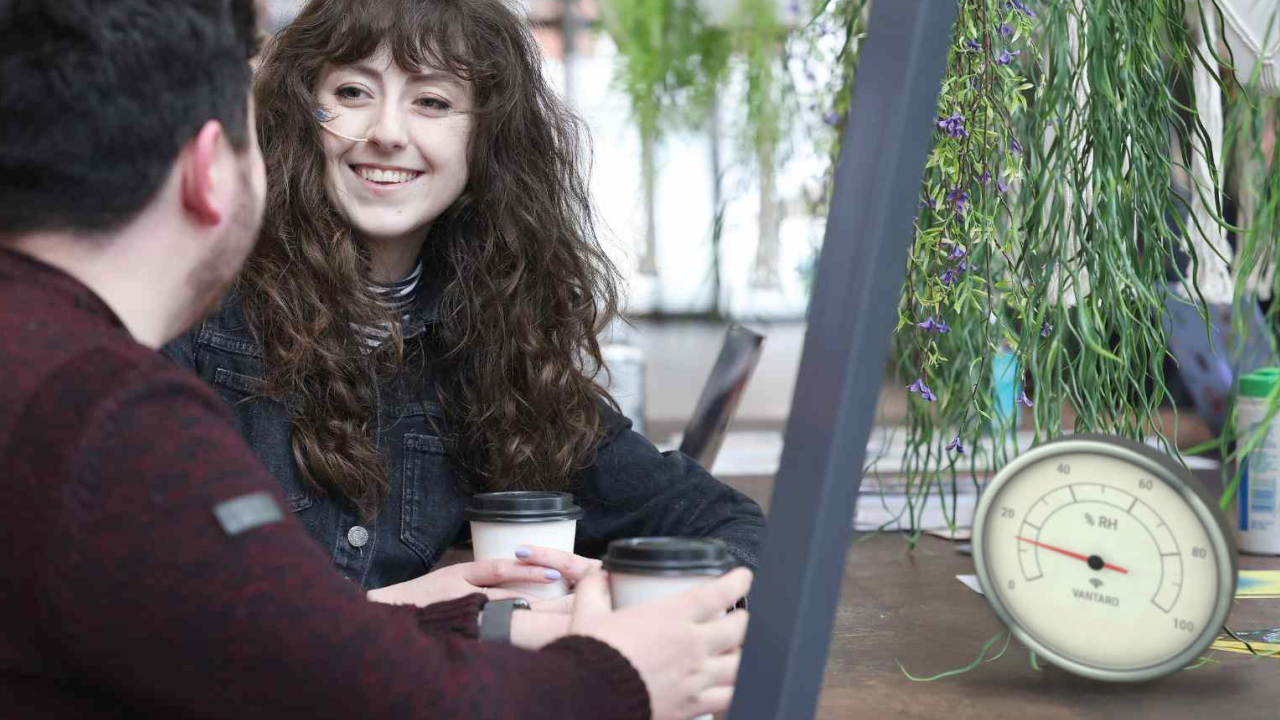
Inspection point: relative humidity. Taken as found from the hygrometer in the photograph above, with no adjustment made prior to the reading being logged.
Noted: 15 %
